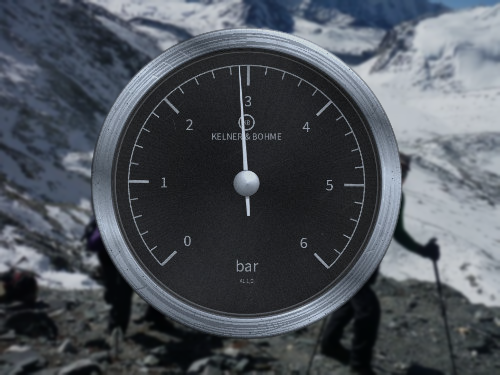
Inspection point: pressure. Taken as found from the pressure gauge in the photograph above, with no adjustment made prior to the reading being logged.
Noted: 2.9 bar
